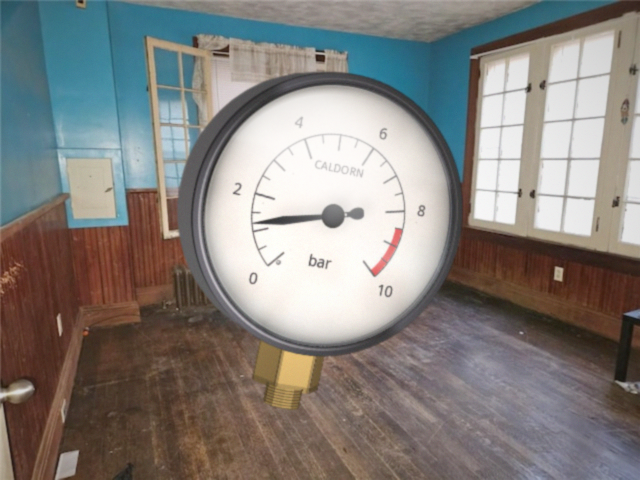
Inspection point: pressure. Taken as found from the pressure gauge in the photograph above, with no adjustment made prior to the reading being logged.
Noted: 1.25 bar
